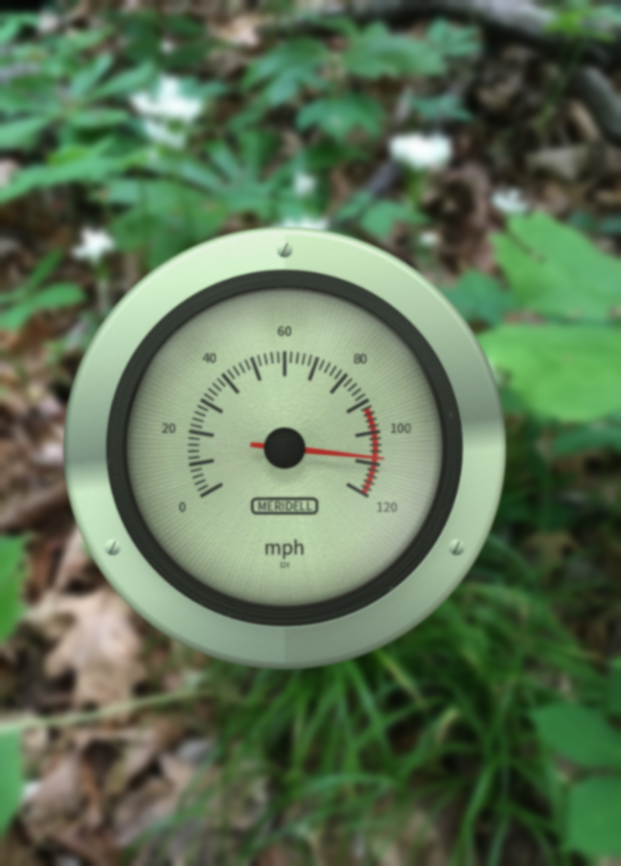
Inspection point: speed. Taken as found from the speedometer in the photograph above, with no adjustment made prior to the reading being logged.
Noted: 108 mph
